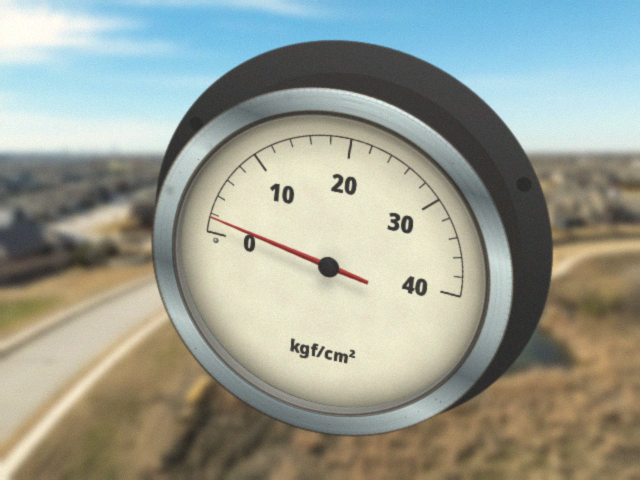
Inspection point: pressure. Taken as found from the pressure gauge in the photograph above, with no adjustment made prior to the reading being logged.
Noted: 2 kg/cm²
